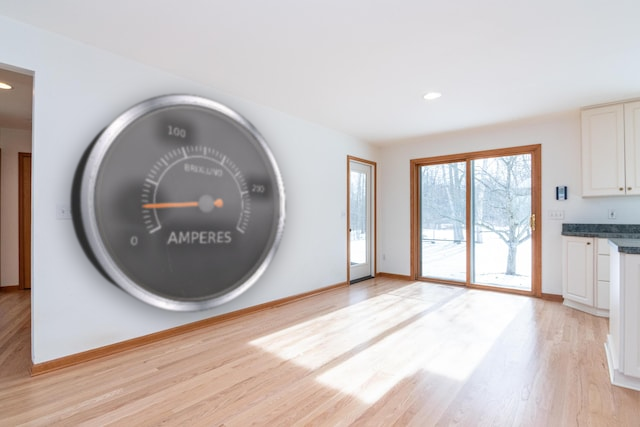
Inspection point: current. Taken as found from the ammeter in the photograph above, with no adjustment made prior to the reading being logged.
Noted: 25 A
